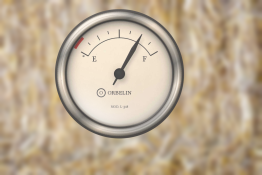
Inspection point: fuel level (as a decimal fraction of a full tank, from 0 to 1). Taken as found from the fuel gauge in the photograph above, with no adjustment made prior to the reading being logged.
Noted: 0.75
